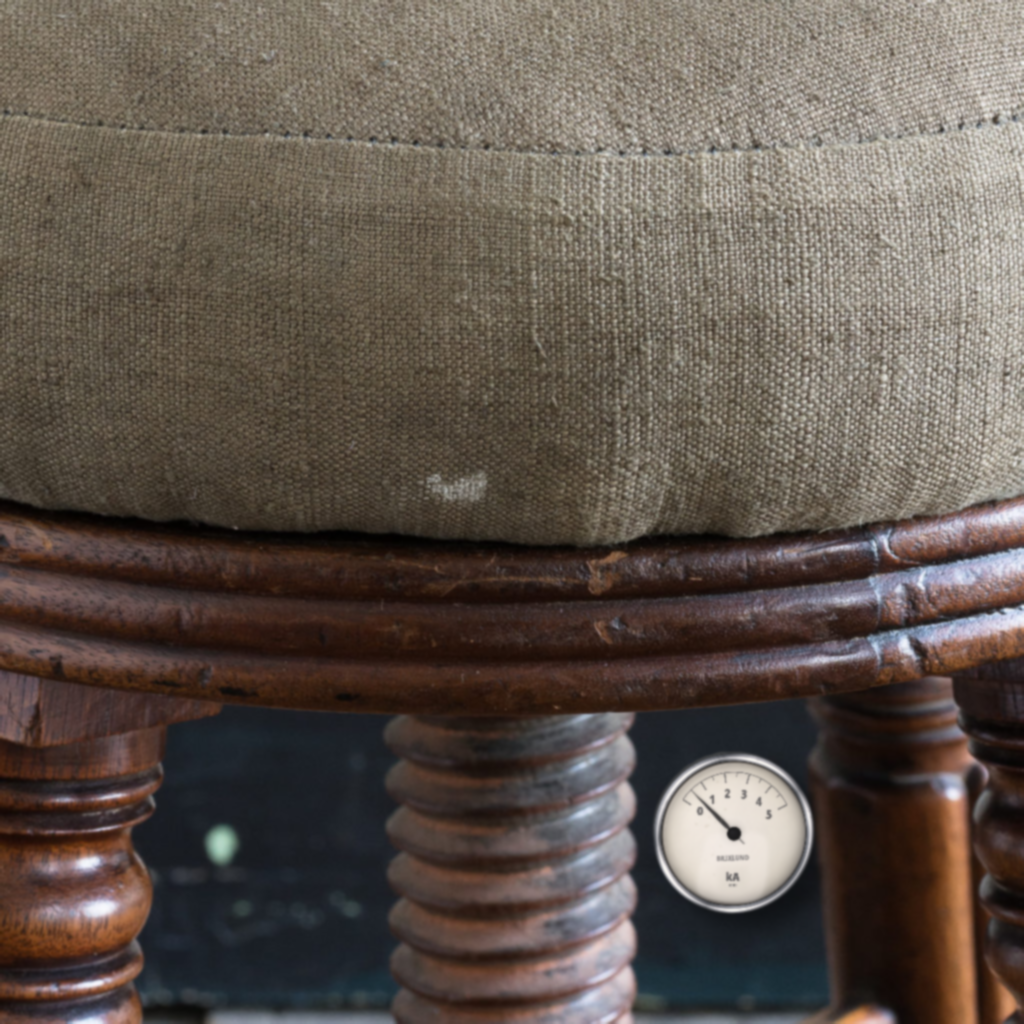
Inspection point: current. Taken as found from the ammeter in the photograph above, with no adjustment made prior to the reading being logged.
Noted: 0.5 kA
